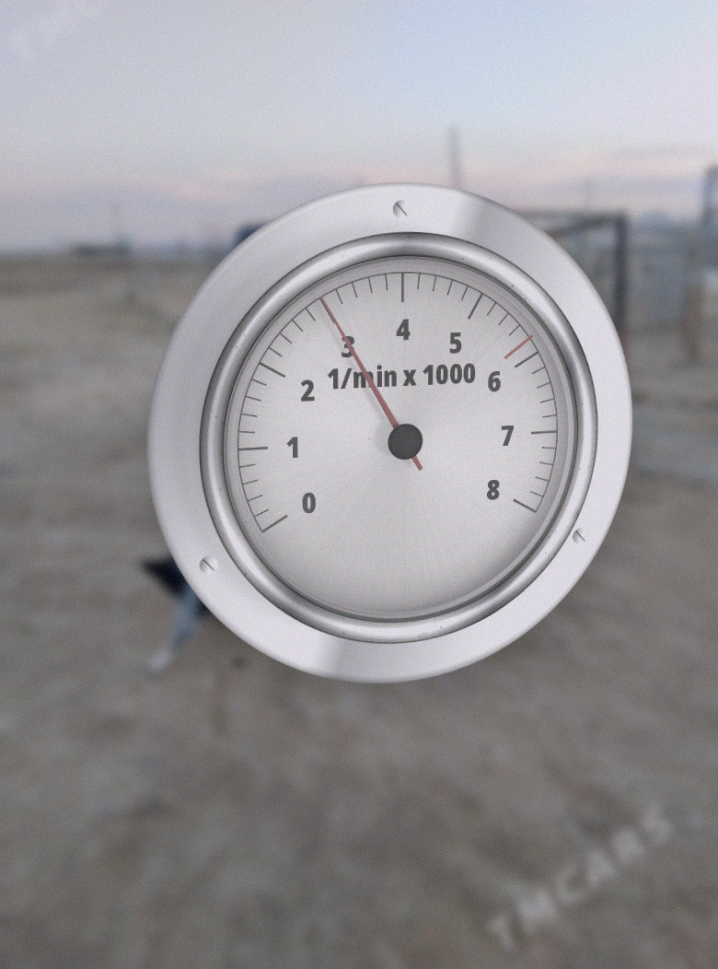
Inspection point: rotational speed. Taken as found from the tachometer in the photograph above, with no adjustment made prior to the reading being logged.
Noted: 3000 rpm
